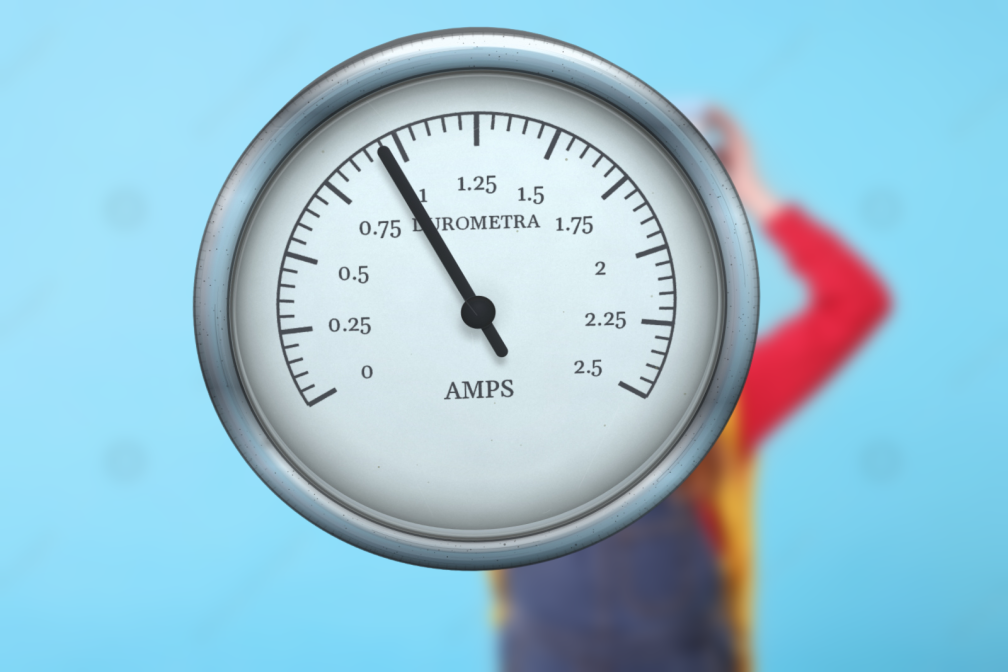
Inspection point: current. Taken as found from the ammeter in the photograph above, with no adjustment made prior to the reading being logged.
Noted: 0.95 A
